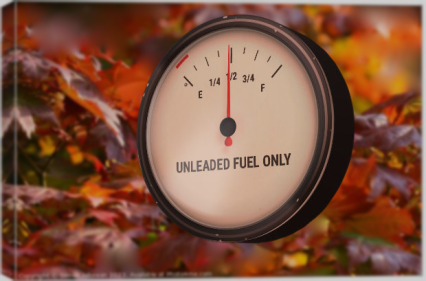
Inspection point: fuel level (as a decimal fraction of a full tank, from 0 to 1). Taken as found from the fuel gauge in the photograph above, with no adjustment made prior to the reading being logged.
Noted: 0.5
